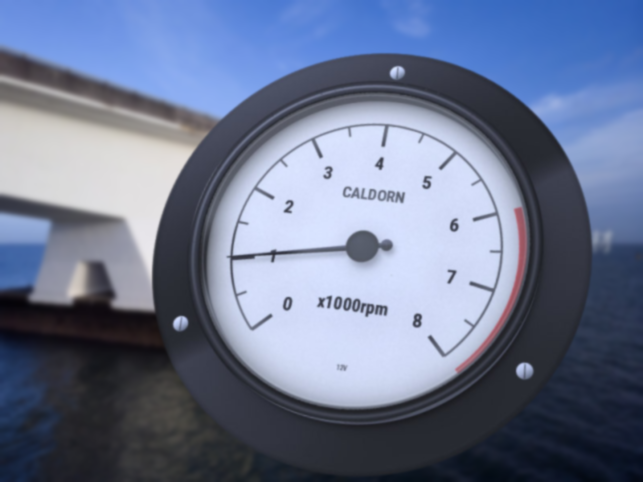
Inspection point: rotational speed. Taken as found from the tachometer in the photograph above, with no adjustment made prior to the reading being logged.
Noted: 1000 rpm
